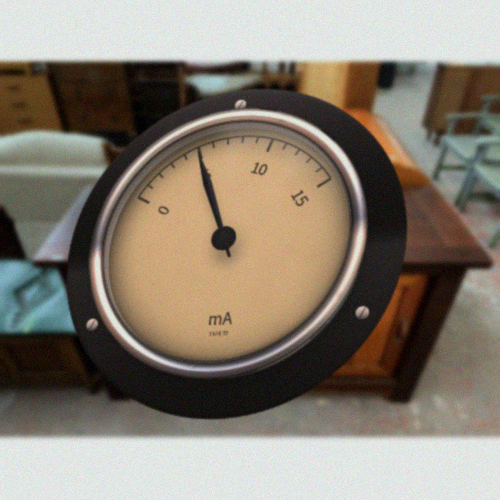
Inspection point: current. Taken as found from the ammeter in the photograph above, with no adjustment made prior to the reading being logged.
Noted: 5 mA
